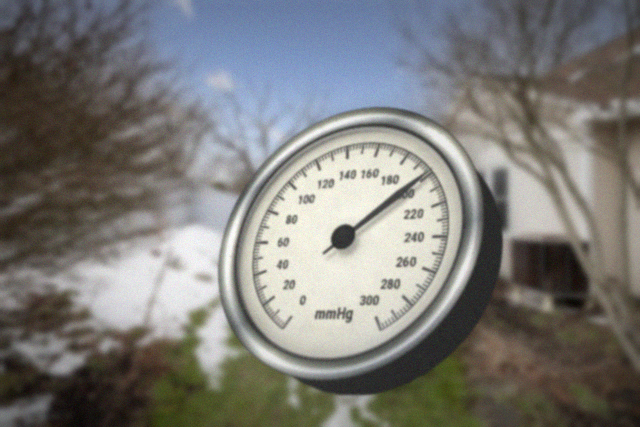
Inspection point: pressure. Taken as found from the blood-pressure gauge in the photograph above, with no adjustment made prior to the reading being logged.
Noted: 200 mmHg
